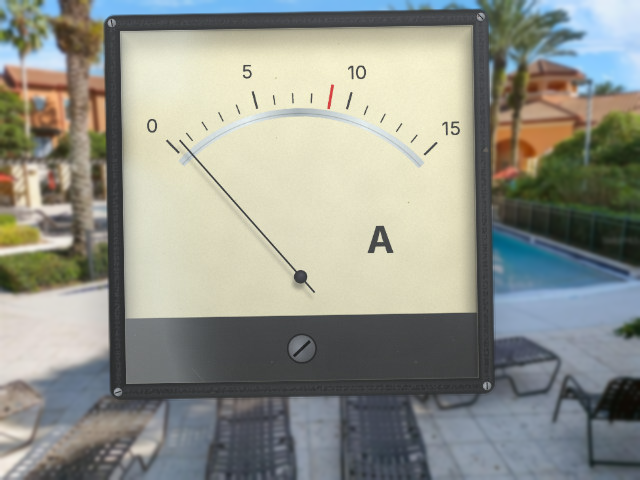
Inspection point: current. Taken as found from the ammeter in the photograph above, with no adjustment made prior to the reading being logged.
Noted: 0.5 A
